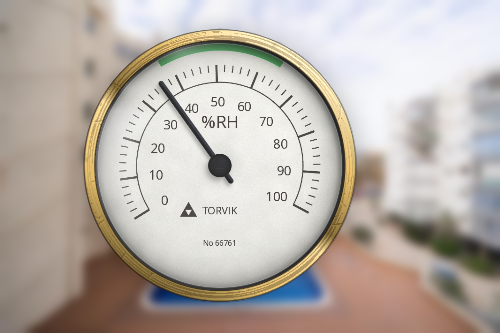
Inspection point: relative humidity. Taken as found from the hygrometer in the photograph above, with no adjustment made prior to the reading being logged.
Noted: 36 %
